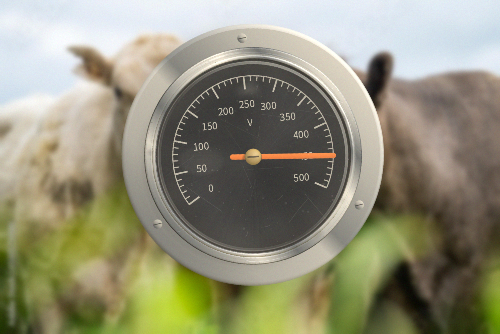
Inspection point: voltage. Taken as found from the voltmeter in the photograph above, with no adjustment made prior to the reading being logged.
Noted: 450 V
